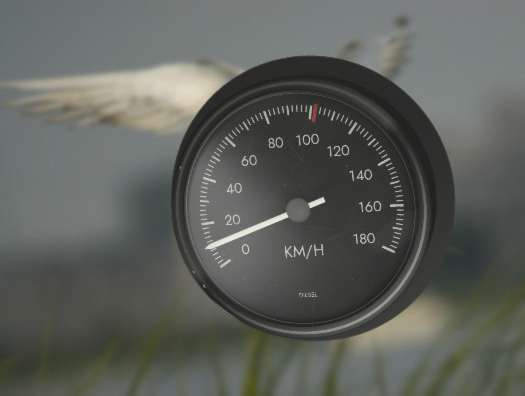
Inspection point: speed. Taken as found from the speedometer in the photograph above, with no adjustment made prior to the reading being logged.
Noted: 10 km/h
